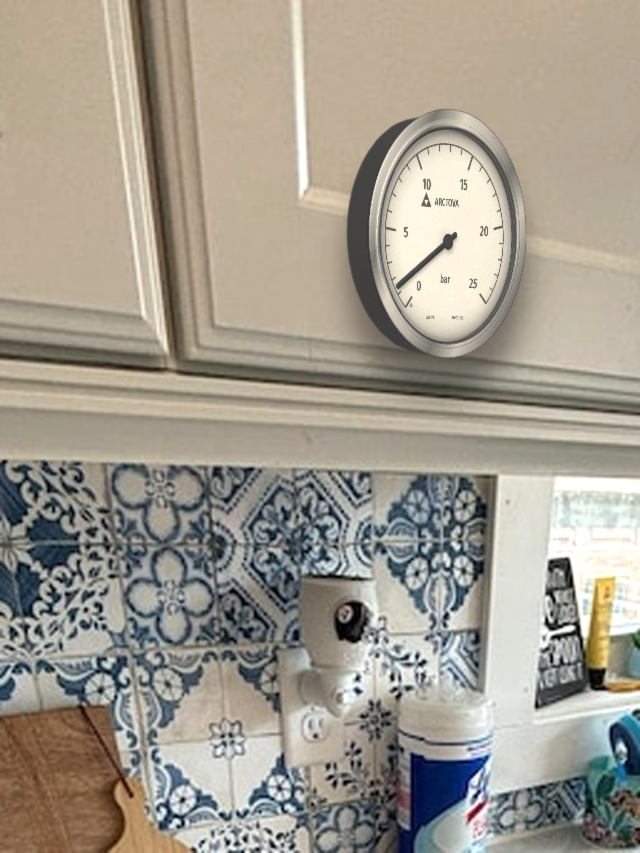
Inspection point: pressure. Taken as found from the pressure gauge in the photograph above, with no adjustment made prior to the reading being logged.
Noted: 1.5 bar
